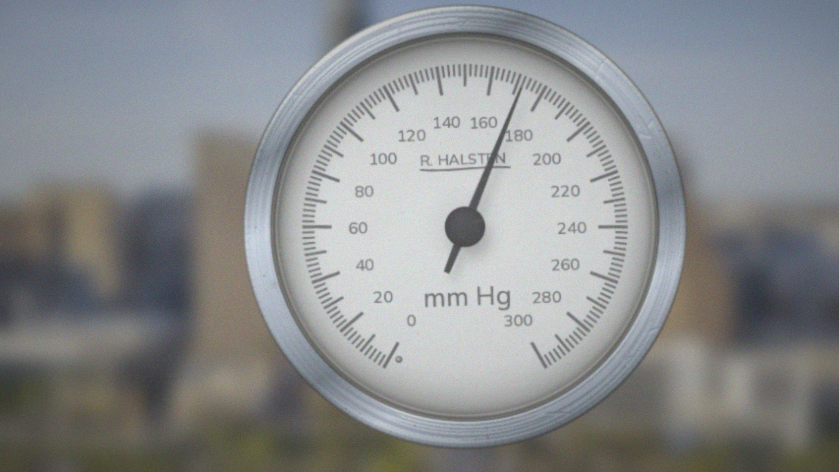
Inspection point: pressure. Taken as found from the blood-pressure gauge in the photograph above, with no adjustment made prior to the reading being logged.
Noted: 172 mmHg
